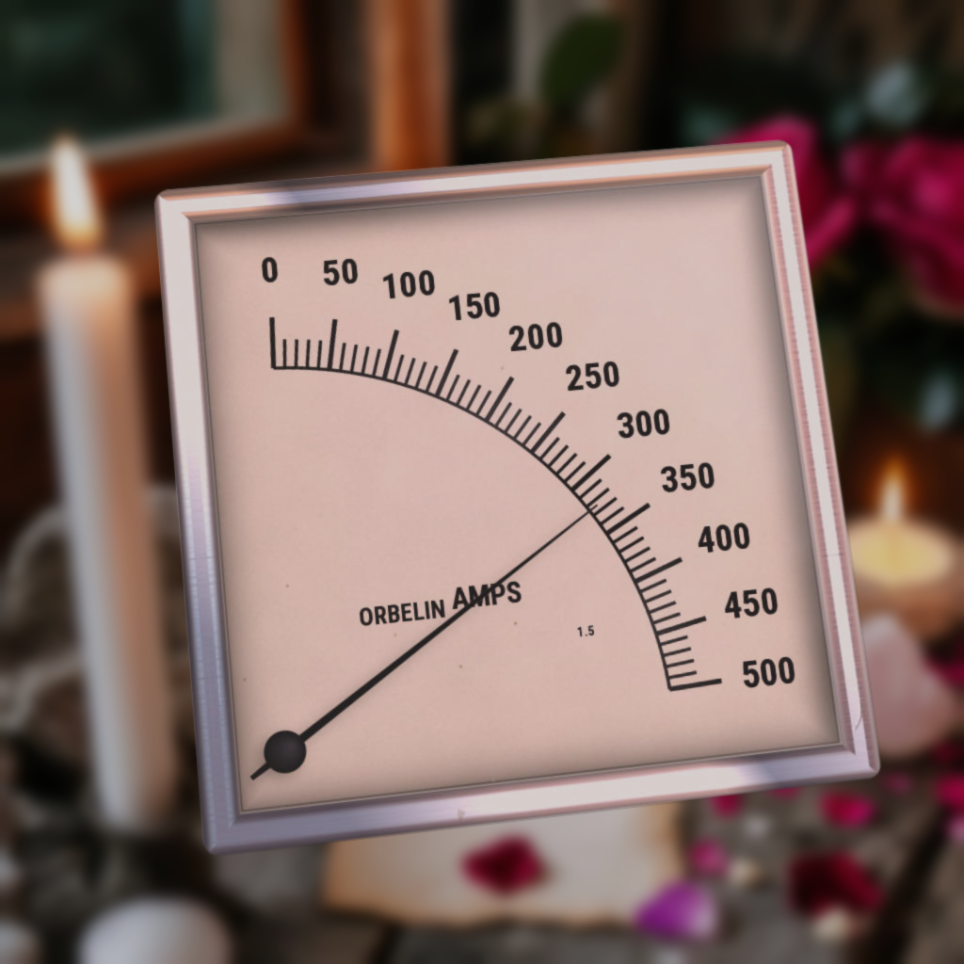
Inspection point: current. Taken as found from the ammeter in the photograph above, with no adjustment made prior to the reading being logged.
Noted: 325 A
